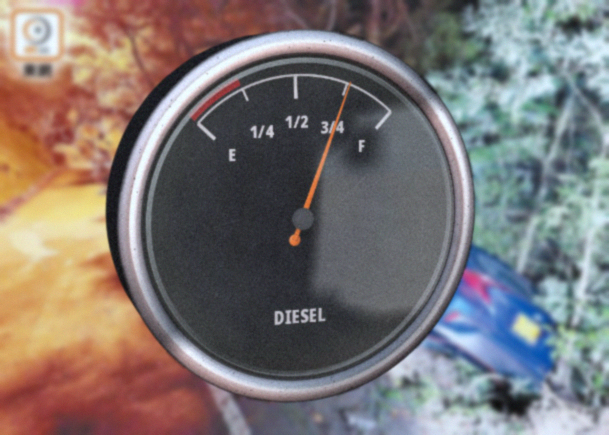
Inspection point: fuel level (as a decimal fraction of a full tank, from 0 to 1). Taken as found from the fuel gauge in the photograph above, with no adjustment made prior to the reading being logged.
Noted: 0.75
